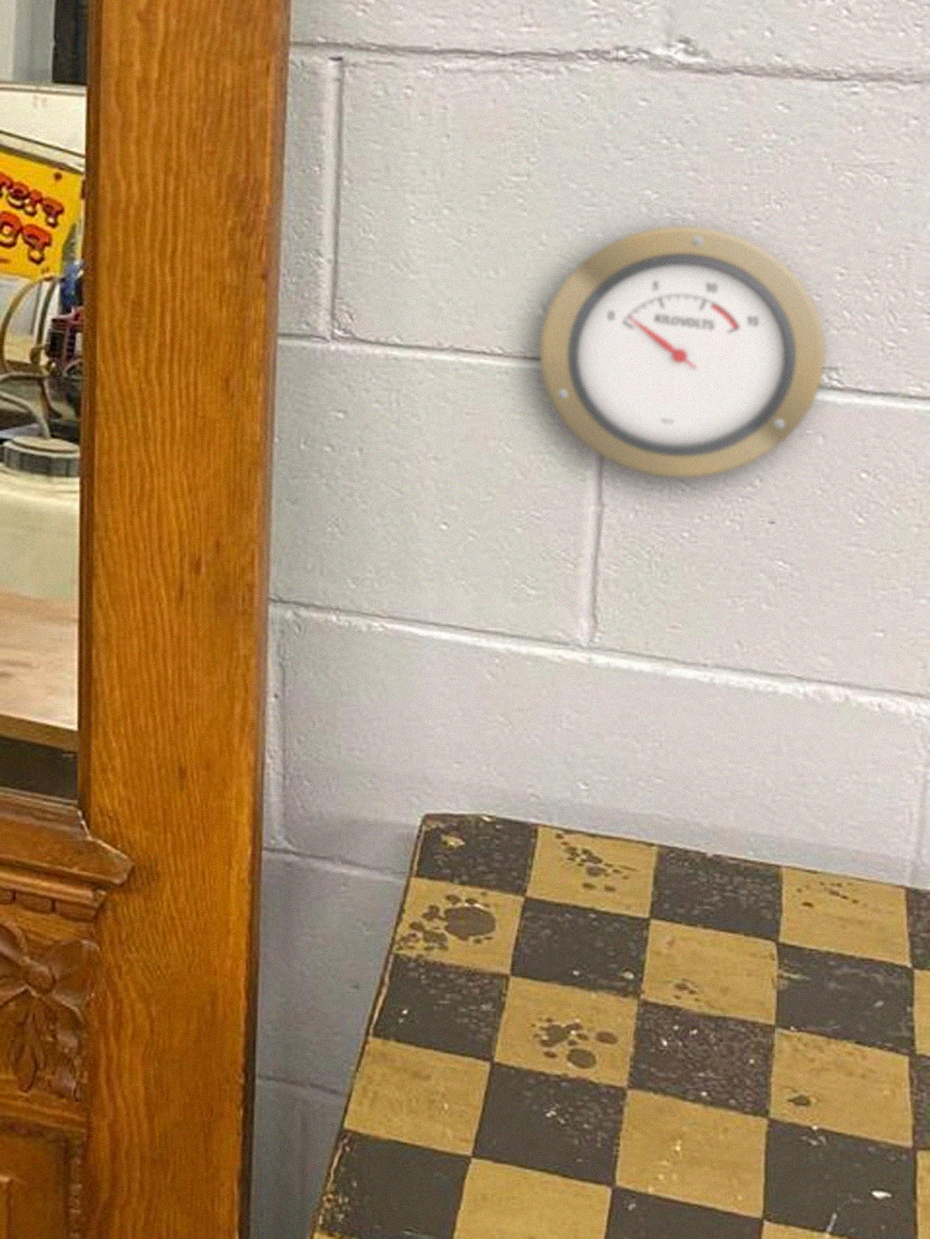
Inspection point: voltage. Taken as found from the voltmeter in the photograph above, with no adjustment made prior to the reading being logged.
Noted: 1 kV
